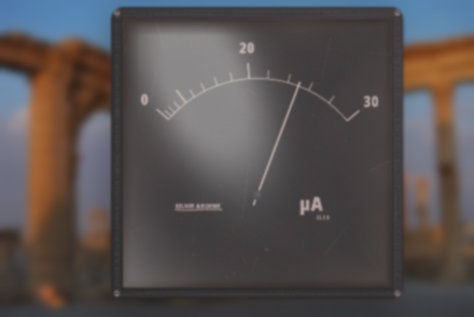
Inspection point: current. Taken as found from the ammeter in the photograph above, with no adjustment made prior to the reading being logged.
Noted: 25 µA
